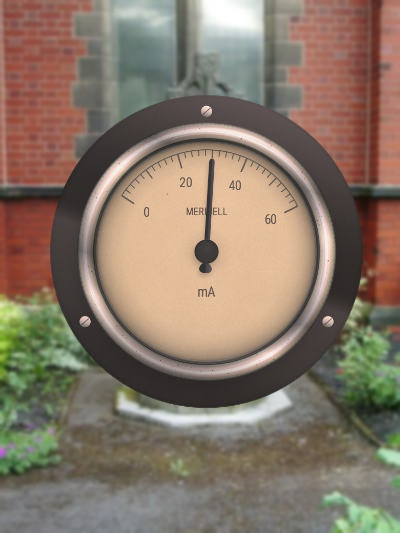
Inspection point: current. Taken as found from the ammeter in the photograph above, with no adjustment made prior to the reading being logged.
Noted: 30 mA
